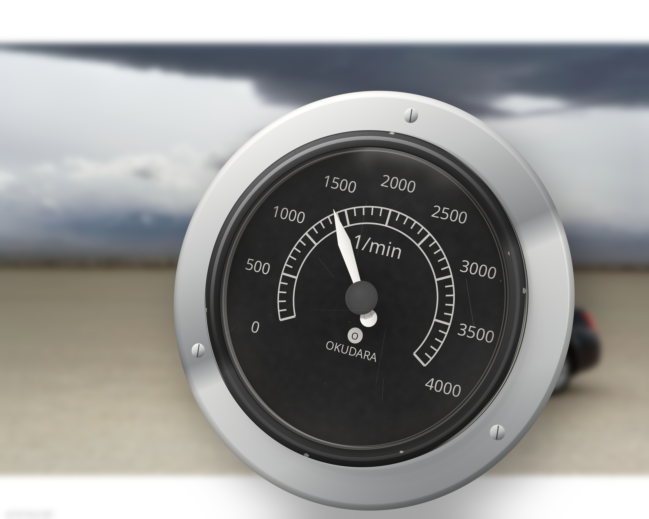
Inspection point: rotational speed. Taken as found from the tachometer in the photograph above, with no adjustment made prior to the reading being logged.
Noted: 1400 rpm
